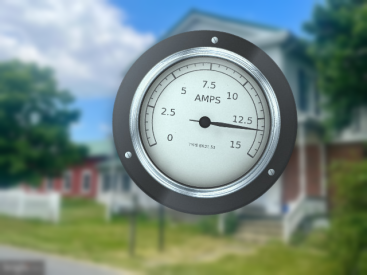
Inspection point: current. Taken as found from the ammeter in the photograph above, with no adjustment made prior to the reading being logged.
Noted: 13.25 A
